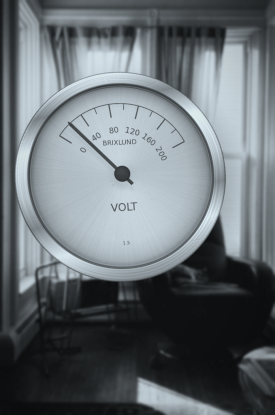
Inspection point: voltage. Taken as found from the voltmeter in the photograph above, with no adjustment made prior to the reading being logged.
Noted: 20 V
